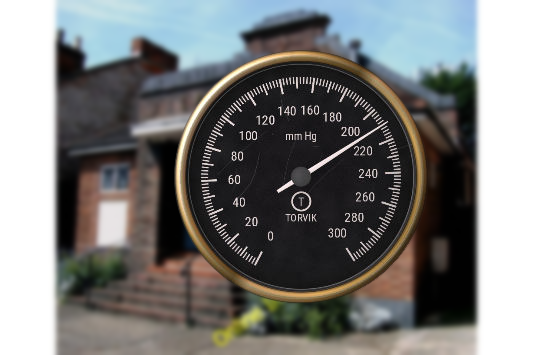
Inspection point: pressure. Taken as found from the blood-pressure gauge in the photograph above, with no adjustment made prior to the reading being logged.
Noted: 210 mmHg
